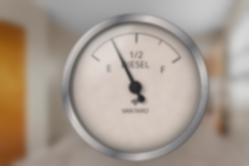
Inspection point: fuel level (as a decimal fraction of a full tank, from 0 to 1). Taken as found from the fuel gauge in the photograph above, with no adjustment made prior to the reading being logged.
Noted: 0.25
